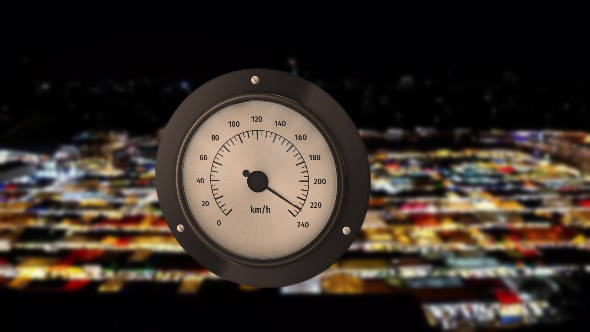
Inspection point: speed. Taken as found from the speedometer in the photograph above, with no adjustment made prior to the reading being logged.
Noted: 230 km/h
